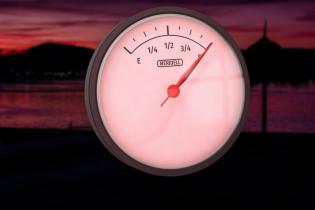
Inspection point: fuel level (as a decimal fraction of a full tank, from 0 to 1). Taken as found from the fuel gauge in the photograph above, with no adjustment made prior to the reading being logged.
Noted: 1
